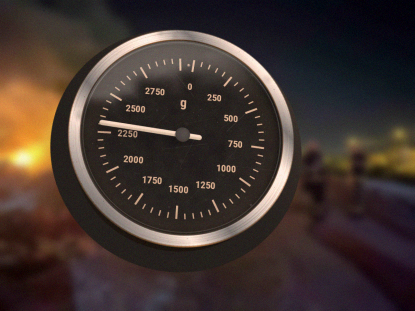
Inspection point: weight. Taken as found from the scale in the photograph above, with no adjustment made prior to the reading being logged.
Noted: 2300 g
